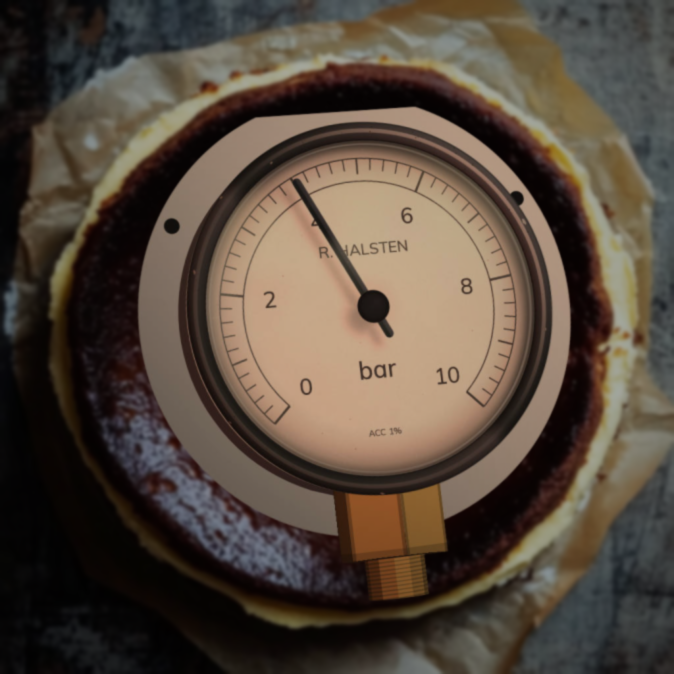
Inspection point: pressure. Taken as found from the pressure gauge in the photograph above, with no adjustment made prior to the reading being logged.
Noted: 4 bar
